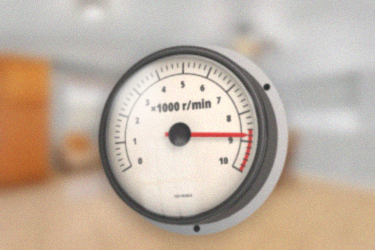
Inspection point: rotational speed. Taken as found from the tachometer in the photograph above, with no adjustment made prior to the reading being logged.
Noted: 8800 rpm
